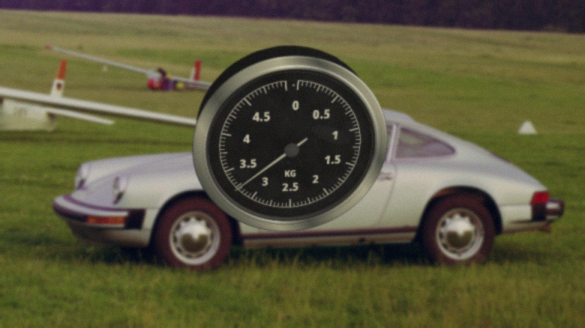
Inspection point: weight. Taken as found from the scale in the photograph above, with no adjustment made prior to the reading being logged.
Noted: 3.25 kg
